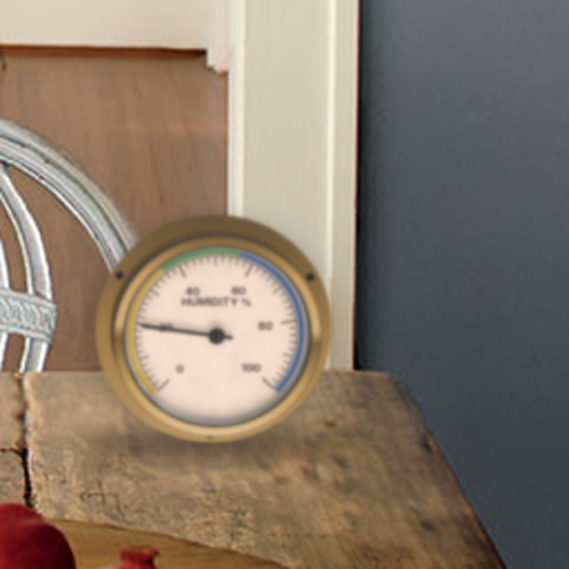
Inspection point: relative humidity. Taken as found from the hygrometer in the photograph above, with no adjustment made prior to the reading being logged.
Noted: 20 %
